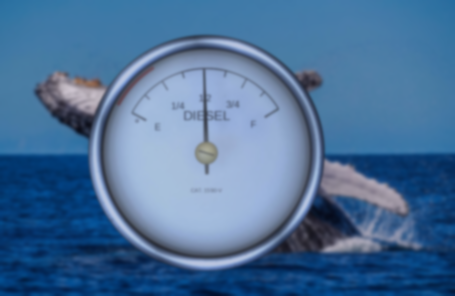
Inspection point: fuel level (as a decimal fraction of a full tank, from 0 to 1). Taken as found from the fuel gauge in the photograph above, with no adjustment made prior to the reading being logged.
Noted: 0.5
